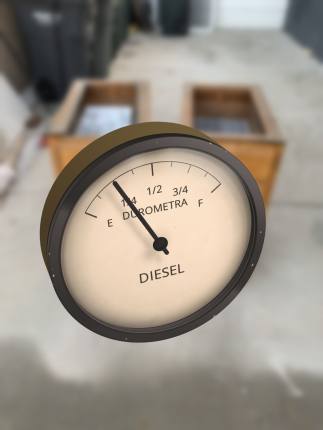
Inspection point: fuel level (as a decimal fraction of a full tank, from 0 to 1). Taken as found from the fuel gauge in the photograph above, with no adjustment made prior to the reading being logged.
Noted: 0.25
